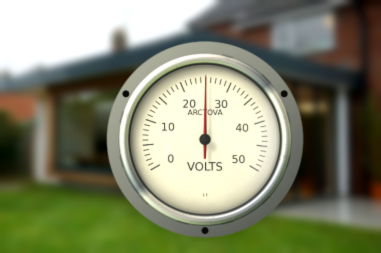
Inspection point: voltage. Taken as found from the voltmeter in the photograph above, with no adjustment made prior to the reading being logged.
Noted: 25 V
